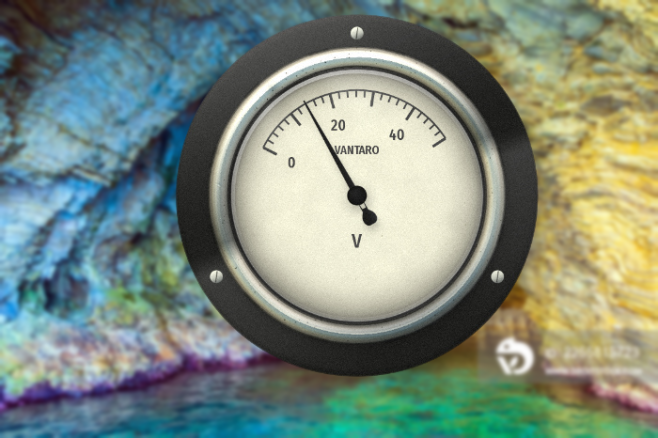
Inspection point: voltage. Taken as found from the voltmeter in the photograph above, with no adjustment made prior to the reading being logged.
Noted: 14 V
